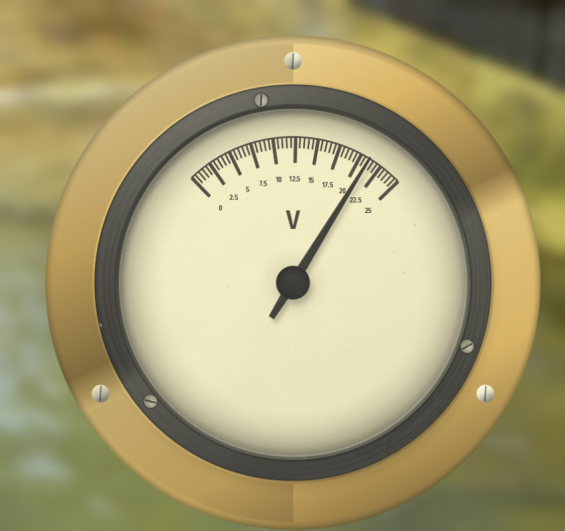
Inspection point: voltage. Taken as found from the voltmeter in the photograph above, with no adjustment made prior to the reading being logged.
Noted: 21 V
